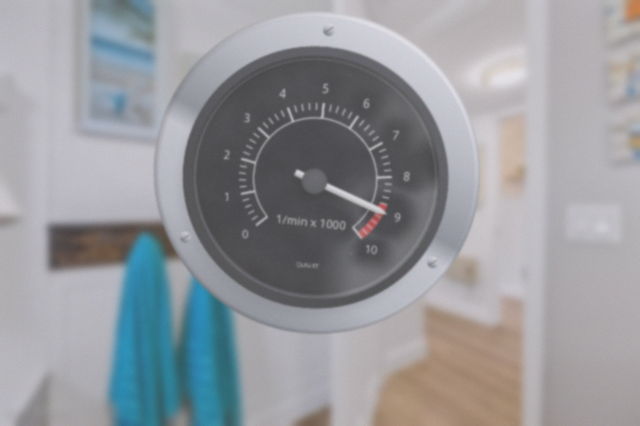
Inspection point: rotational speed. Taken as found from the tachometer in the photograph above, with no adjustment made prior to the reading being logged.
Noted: 9000 rpm
